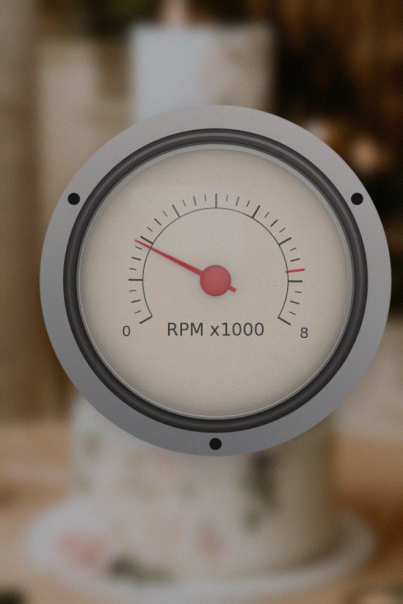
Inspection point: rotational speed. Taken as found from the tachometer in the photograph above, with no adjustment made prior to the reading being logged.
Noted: 1875 rpm
